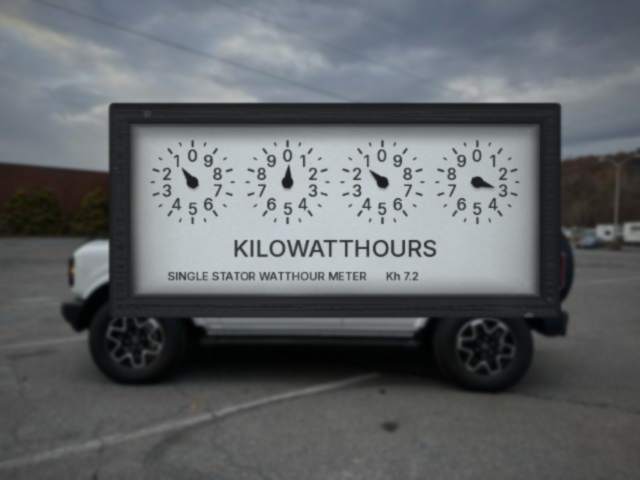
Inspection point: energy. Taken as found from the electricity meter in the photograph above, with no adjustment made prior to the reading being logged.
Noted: 1013 kWh
